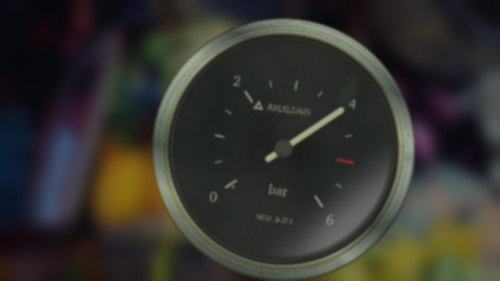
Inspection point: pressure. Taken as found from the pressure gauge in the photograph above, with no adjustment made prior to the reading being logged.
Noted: 4 bar
